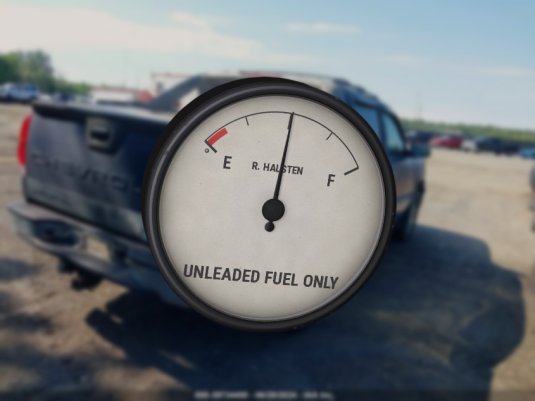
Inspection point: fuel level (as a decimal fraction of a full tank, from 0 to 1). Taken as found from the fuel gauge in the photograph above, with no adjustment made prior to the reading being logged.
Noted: 0.5
